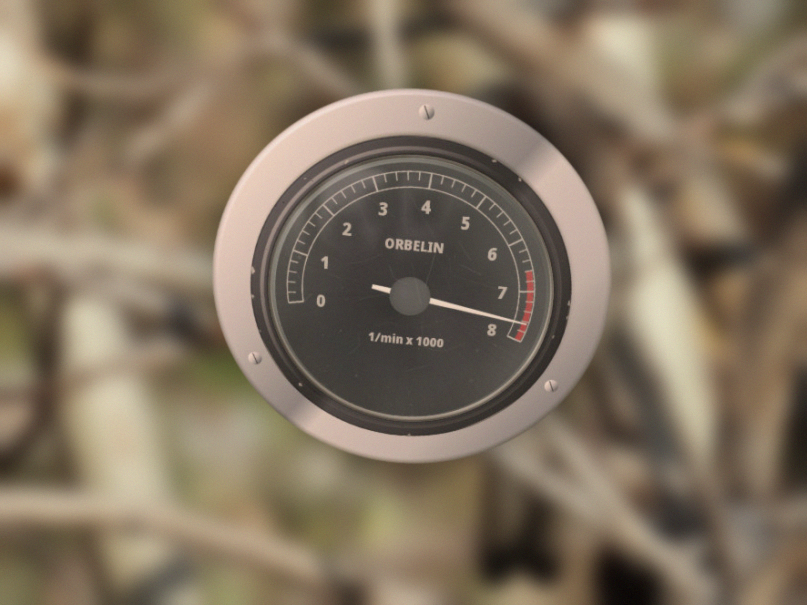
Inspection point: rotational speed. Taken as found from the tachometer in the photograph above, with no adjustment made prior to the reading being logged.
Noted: 7600 rpm
